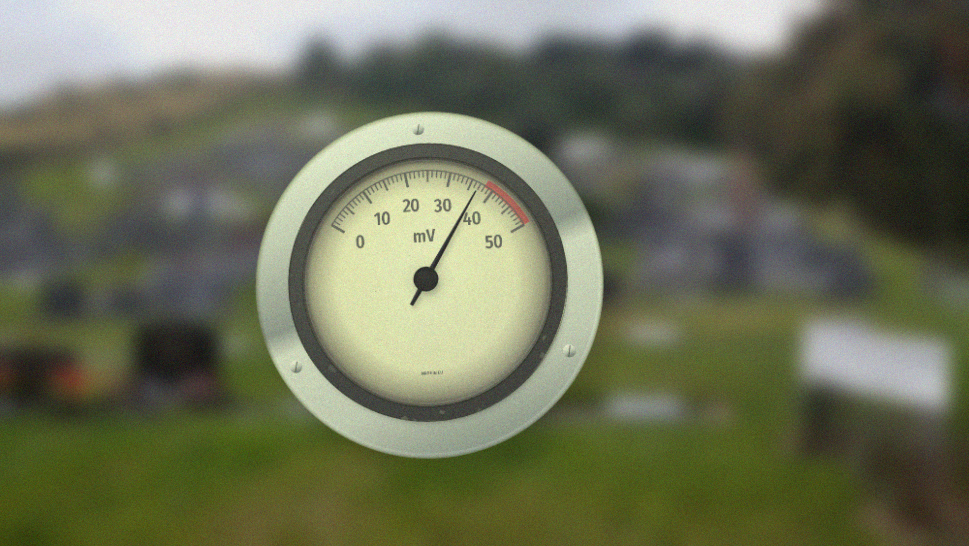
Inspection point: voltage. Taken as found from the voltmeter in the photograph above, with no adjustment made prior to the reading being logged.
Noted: 37 mV
